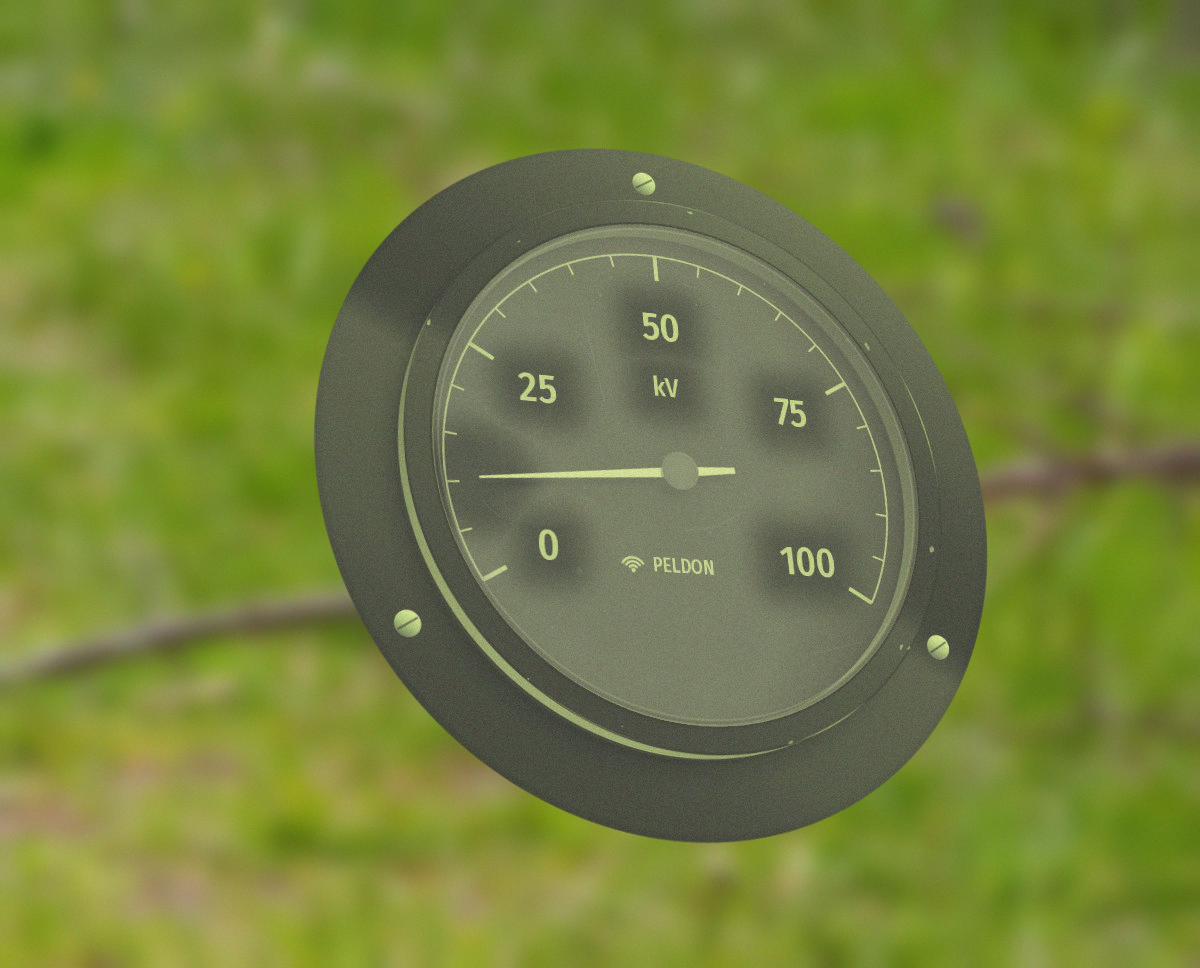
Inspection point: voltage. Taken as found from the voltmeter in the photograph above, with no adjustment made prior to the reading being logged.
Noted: 10 kV
